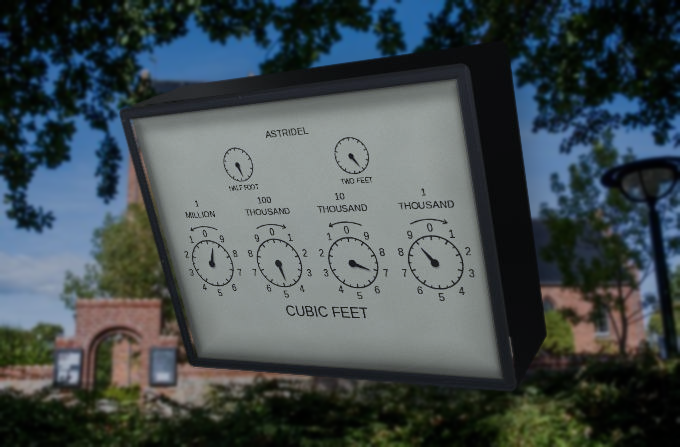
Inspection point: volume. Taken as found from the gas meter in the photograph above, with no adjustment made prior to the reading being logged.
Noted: 946900 ft³
